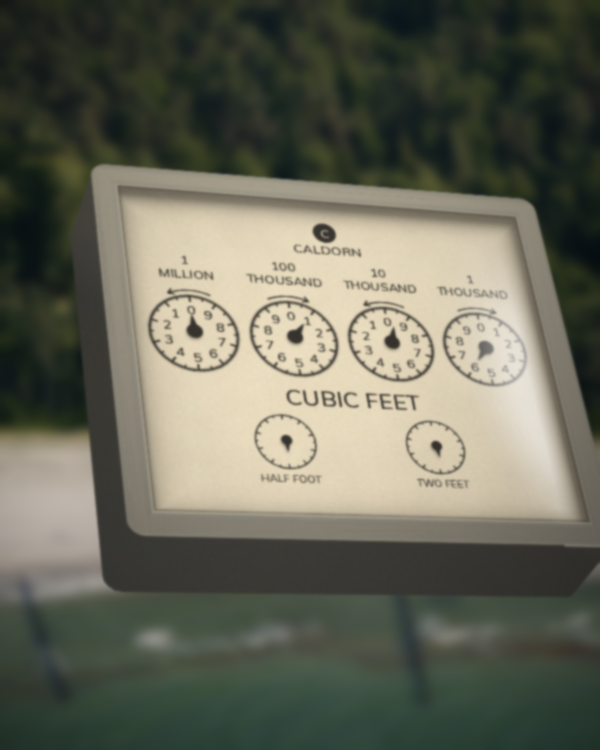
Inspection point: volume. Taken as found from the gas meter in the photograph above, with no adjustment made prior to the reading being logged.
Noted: 9600 ft³
